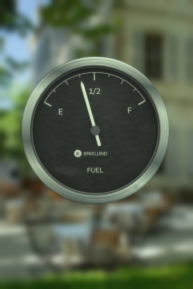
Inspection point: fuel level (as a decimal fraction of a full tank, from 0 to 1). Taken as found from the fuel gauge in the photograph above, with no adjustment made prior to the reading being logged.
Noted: 0.375
